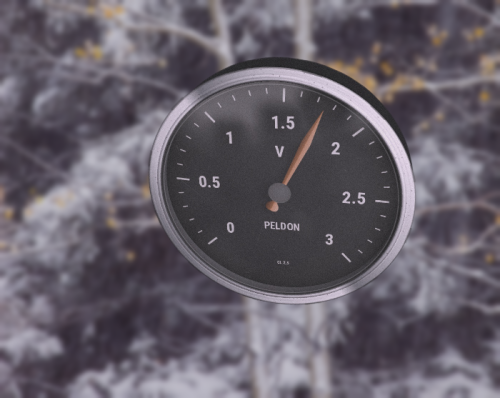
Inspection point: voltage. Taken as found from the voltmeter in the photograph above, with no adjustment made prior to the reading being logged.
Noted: 1.75 V
